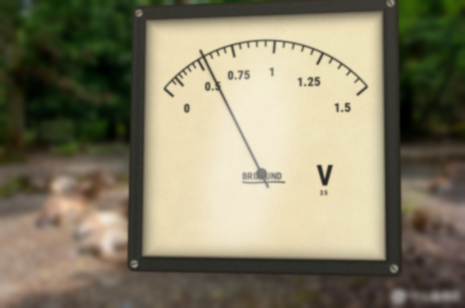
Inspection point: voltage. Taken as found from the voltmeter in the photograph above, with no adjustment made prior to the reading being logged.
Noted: 0.55 V
